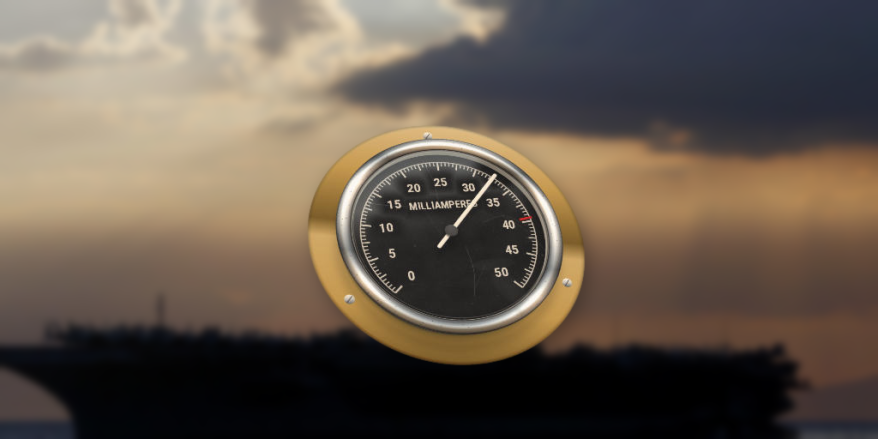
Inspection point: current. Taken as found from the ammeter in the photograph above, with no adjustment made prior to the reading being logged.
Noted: 32.5 mA
